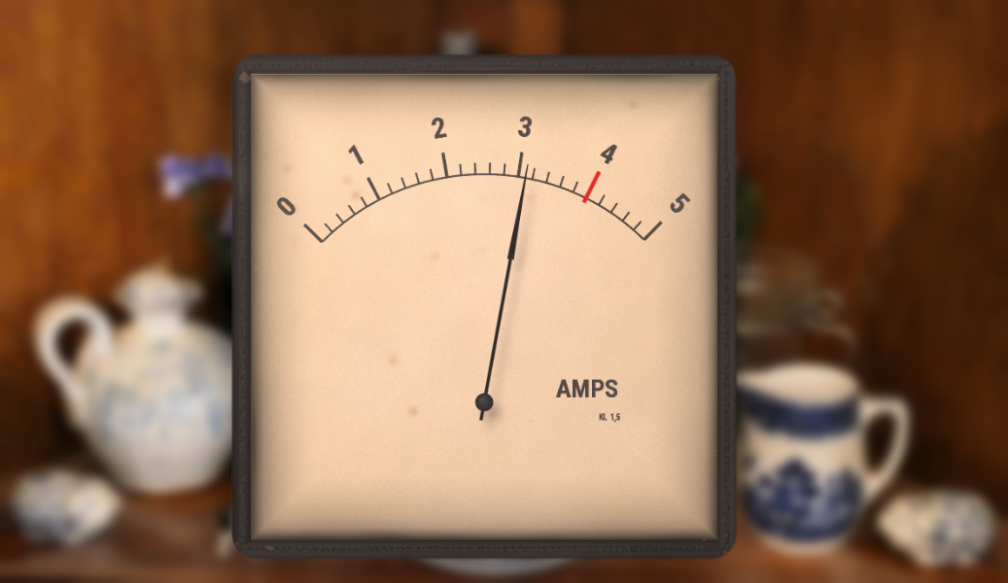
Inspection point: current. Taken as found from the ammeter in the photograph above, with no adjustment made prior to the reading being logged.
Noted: 3.1 A
